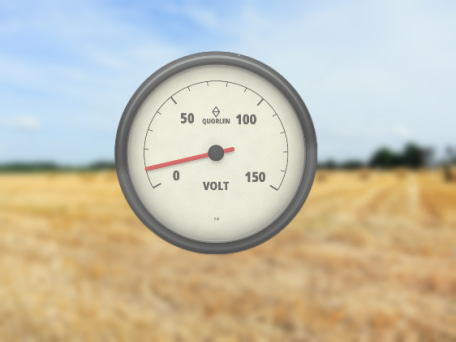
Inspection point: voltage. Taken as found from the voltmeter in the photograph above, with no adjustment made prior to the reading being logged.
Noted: 10 V
